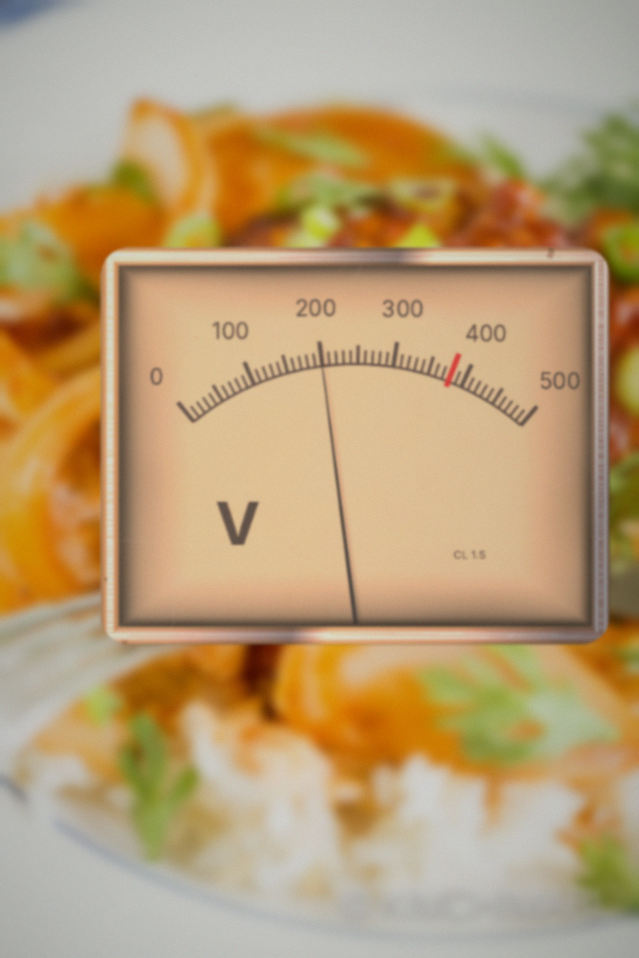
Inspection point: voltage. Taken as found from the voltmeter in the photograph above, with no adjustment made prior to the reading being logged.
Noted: 200 V
